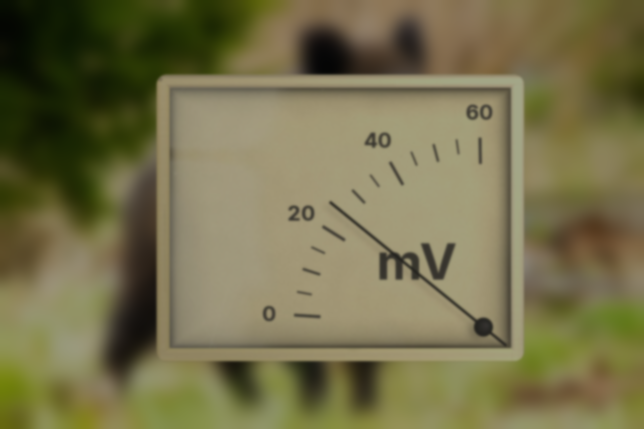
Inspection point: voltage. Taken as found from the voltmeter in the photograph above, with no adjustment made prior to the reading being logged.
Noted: 25 mV
